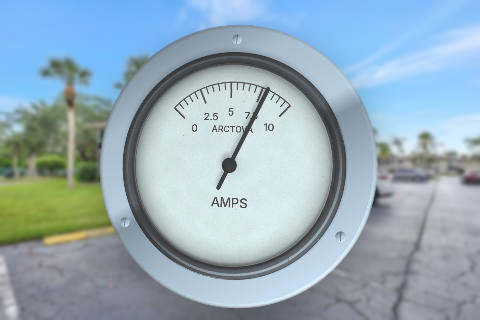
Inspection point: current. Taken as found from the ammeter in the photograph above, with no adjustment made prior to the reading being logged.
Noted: 8 A
